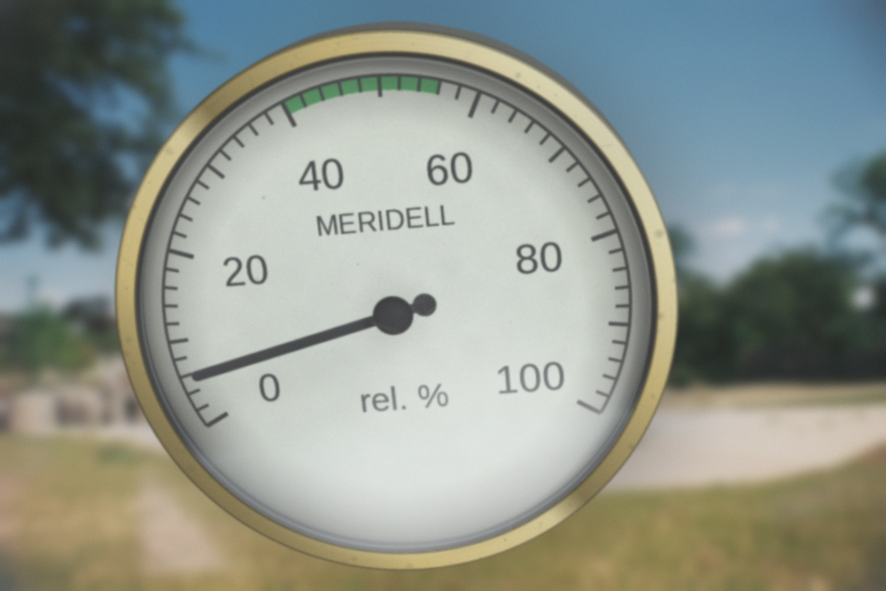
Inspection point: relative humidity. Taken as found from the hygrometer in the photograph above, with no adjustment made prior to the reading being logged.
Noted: 6 %
